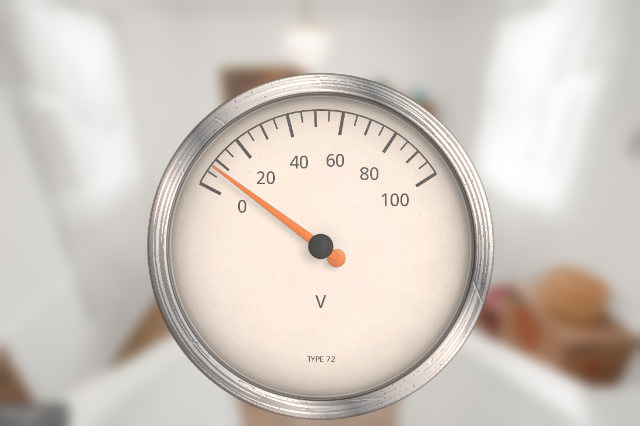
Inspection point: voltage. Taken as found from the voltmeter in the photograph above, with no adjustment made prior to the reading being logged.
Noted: 7.5 V
